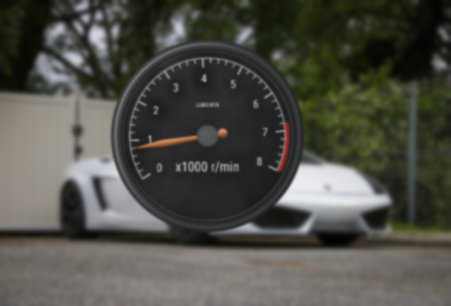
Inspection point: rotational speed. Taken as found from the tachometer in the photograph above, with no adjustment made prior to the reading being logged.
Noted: 800 rpm
